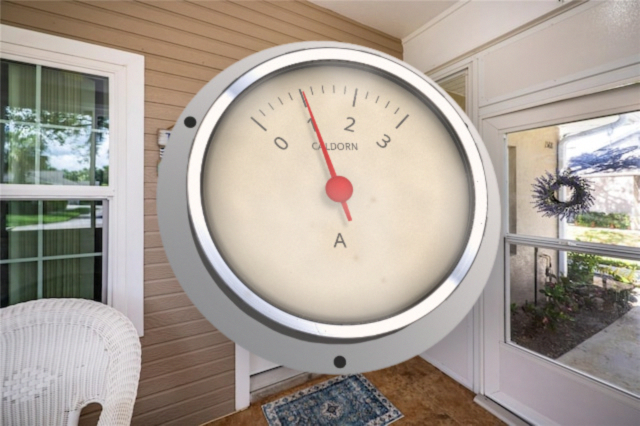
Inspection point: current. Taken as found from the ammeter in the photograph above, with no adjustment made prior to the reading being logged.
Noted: 1 A
